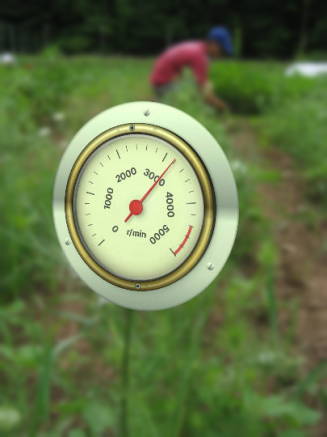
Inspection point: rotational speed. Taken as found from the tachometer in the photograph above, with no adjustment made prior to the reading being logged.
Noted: 3200 rpm
